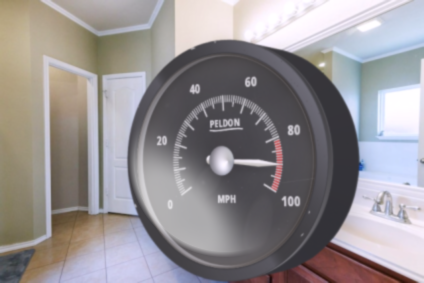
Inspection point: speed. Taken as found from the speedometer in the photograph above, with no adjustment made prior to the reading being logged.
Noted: 90 mph
